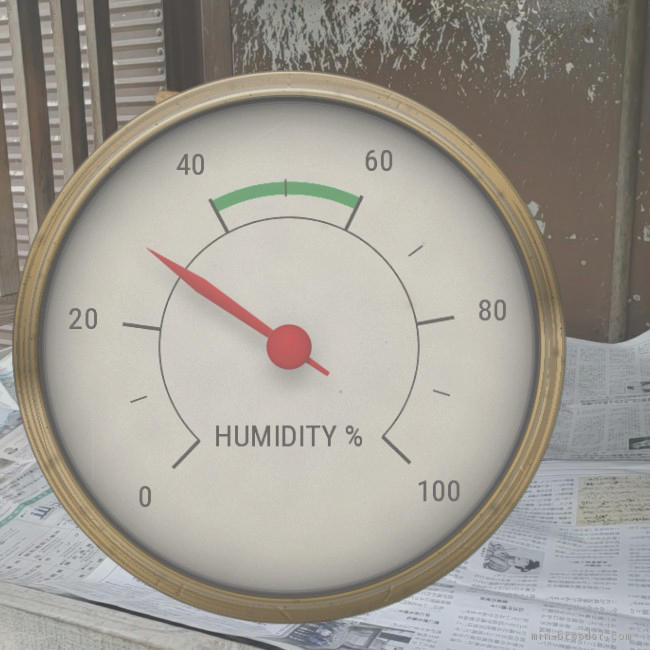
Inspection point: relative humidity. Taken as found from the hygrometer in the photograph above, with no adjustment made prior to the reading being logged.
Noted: 30 %
